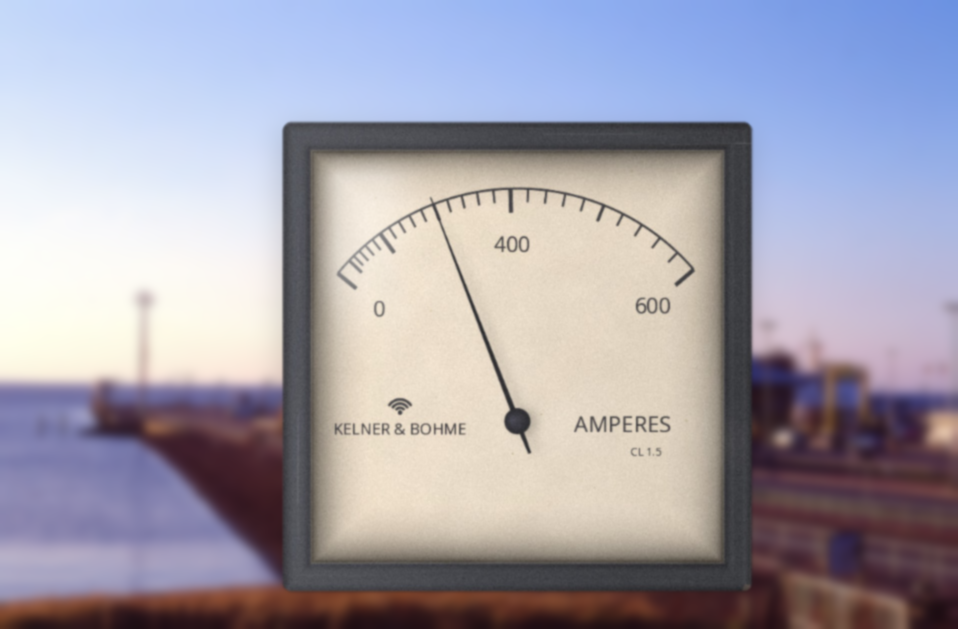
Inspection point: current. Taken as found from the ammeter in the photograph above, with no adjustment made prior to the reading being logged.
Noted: 300 A
